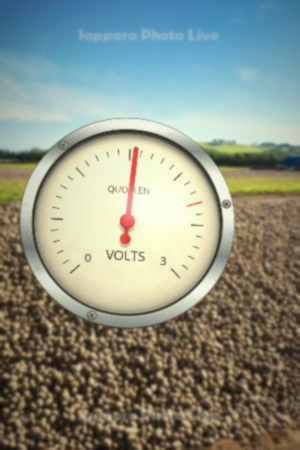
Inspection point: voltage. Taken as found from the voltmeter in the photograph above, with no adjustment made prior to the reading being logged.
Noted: 1.55 V
